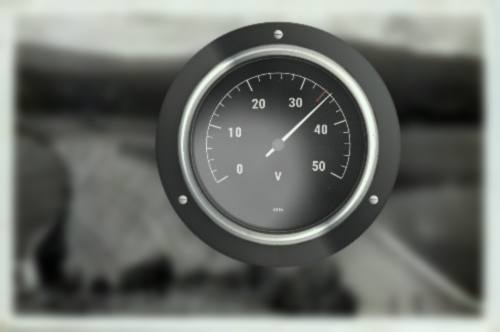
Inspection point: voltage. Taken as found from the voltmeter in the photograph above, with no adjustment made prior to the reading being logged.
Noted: 35 V
